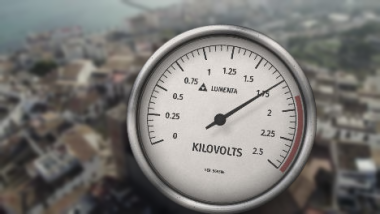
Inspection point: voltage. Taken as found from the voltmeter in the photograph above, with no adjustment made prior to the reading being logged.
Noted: 1.75 kV
